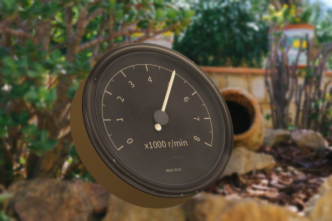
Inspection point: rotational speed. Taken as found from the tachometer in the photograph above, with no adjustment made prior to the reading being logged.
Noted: 5000 rpm
